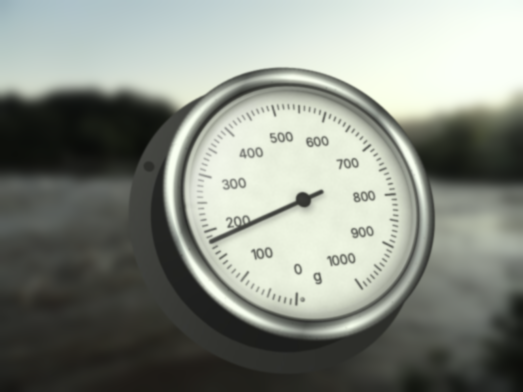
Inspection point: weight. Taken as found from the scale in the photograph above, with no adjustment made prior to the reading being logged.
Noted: 180 g
